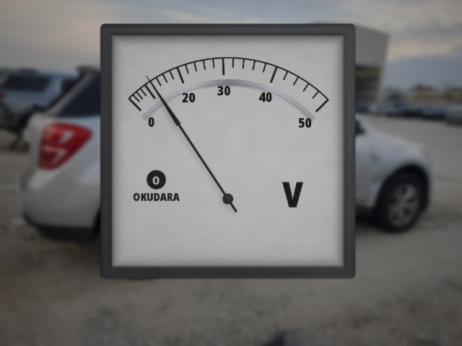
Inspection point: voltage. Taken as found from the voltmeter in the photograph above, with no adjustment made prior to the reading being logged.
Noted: 12 V
